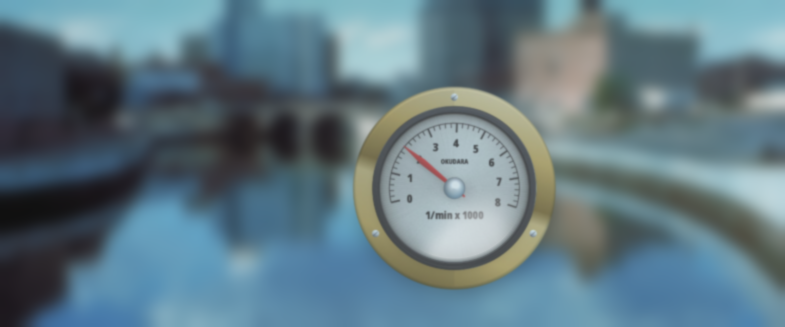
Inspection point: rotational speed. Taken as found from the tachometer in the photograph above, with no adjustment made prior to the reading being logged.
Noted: 2000 rpm
